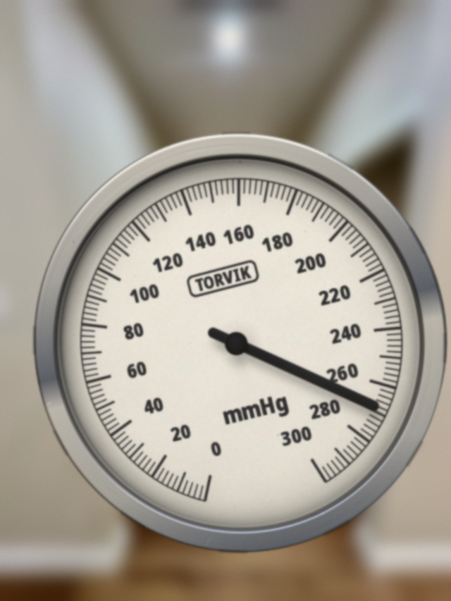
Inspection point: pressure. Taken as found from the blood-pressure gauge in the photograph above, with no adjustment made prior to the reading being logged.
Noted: 268 mmHg
